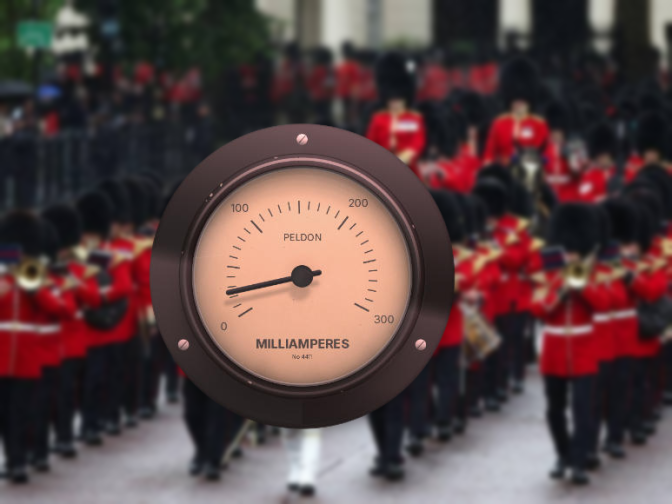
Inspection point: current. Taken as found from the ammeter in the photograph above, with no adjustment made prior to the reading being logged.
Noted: 25 mA
